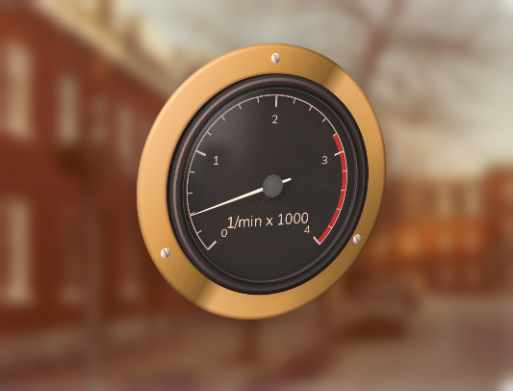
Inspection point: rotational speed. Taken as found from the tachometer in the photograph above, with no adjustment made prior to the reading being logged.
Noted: 400 rpm
